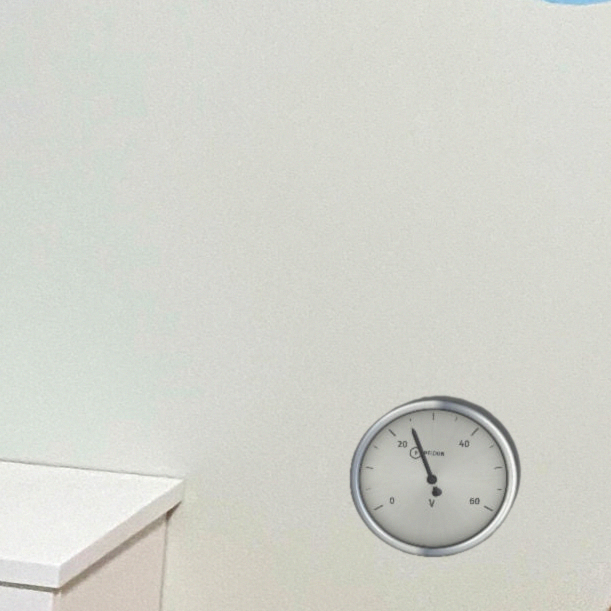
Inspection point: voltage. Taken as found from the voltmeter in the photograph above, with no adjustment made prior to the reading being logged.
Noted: 25 V
